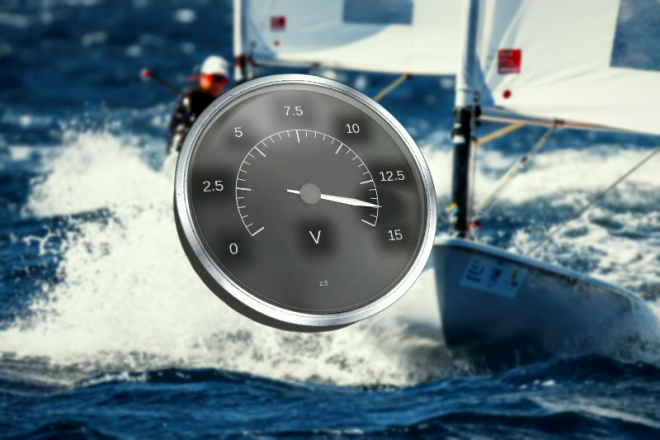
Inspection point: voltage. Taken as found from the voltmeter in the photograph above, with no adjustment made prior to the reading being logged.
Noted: 14 V
